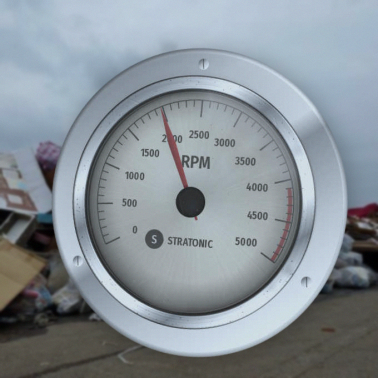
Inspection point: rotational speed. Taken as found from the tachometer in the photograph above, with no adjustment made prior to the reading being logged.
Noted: 2000 rpm
